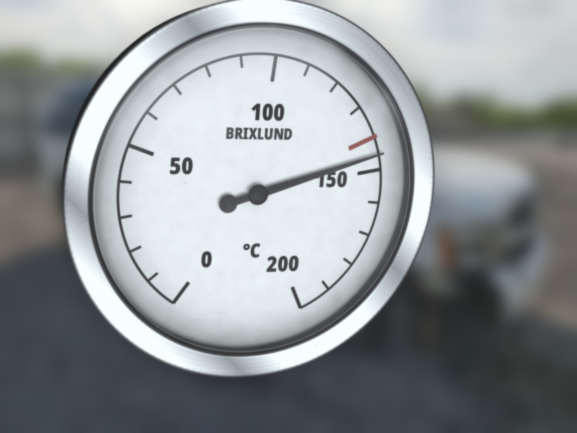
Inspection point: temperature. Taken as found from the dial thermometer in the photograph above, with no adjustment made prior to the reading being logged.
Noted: 145 °C
